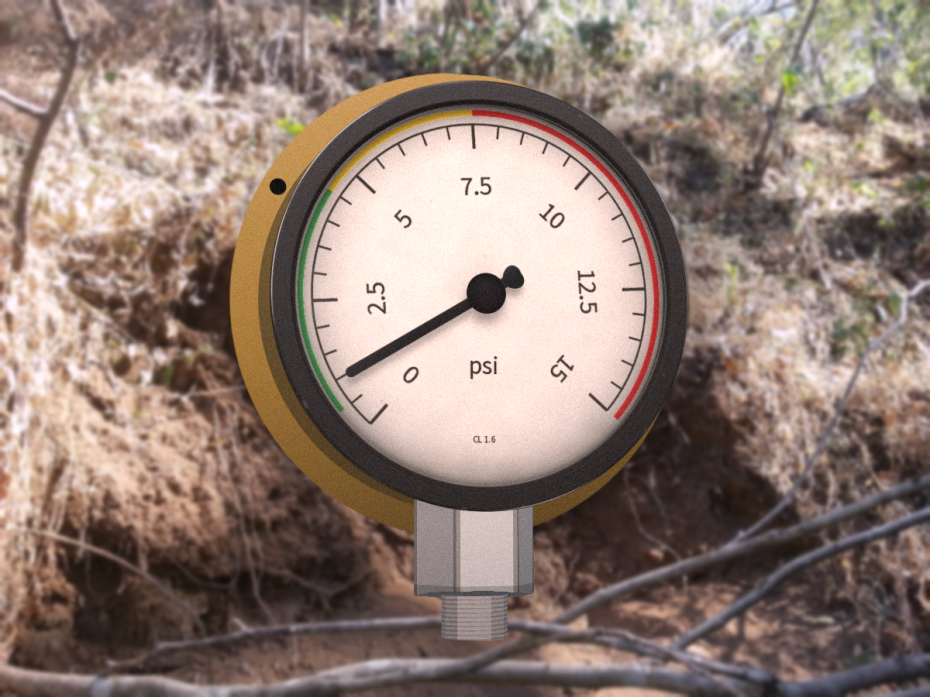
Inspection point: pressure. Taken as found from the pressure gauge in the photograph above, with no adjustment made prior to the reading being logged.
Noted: 1 psi
